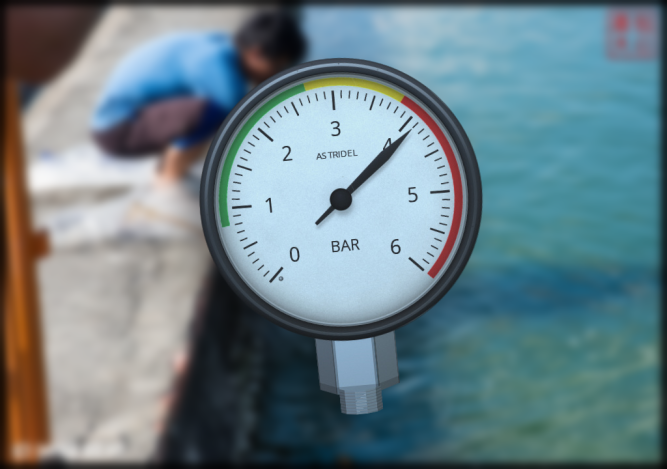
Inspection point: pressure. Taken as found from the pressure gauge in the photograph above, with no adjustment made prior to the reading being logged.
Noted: 4.1 bar
